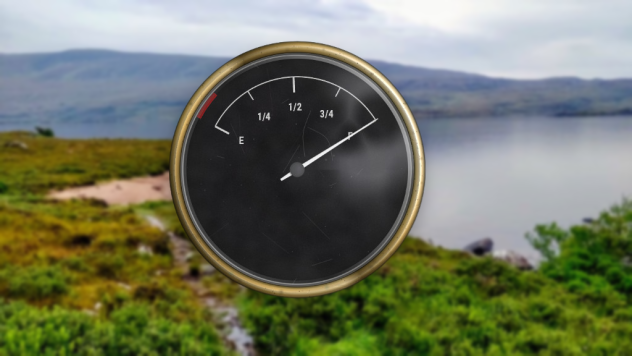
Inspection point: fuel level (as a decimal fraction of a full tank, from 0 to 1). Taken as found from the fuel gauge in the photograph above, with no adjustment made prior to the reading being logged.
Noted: 1
